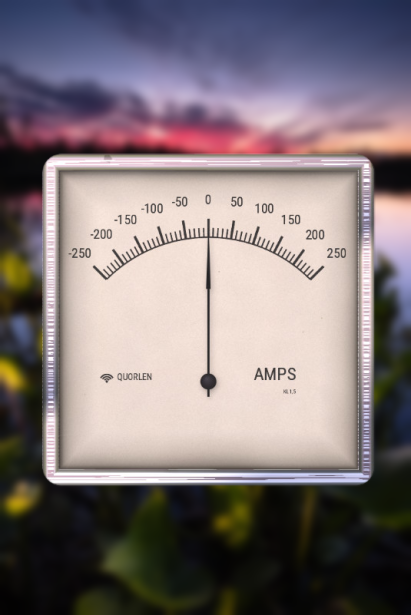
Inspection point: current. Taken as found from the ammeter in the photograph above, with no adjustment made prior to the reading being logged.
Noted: 0 A
